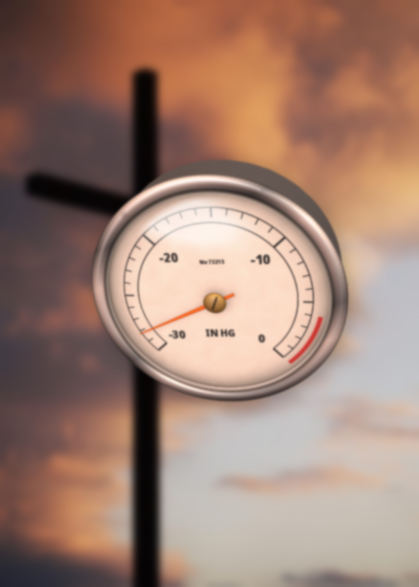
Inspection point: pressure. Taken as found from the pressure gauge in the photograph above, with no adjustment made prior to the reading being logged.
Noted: -28 inHg
